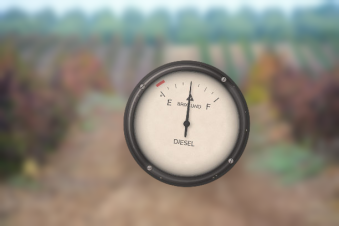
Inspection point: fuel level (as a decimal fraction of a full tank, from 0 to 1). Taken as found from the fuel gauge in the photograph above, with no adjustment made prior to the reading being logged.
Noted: 0.5
